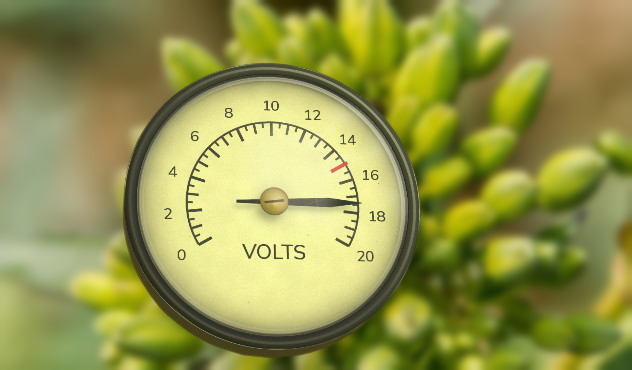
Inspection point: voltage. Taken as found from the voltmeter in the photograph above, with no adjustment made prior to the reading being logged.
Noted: 17.5 V
